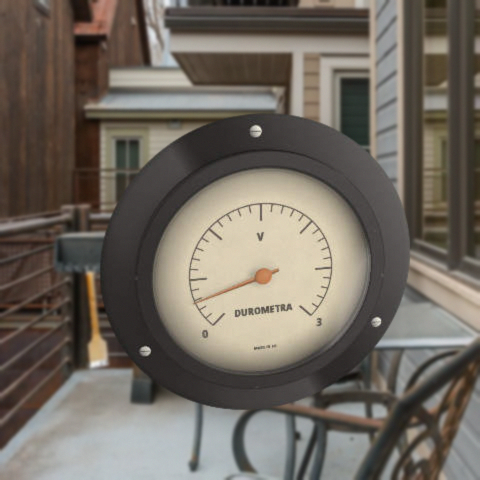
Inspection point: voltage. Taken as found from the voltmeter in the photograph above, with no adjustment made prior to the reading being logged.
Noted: 0.3 V
